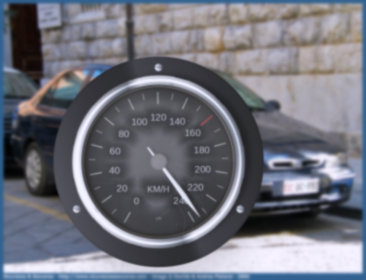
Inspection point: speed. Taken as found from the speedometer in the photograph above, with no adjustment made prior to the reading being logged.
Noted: 235 km/h
